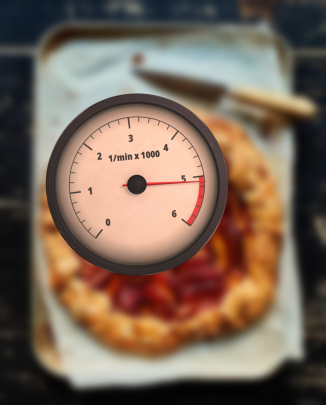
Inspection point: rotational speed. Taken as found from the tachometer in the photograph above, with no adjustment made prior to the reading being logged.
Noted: 5100 rpm
